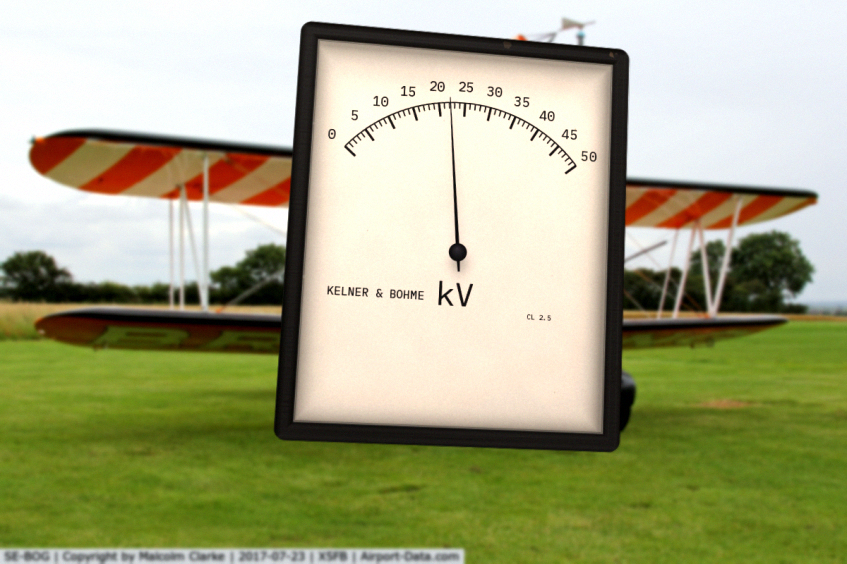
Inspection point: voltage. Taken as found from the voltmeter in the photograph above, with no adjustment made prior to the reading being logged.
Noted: 22 kV
